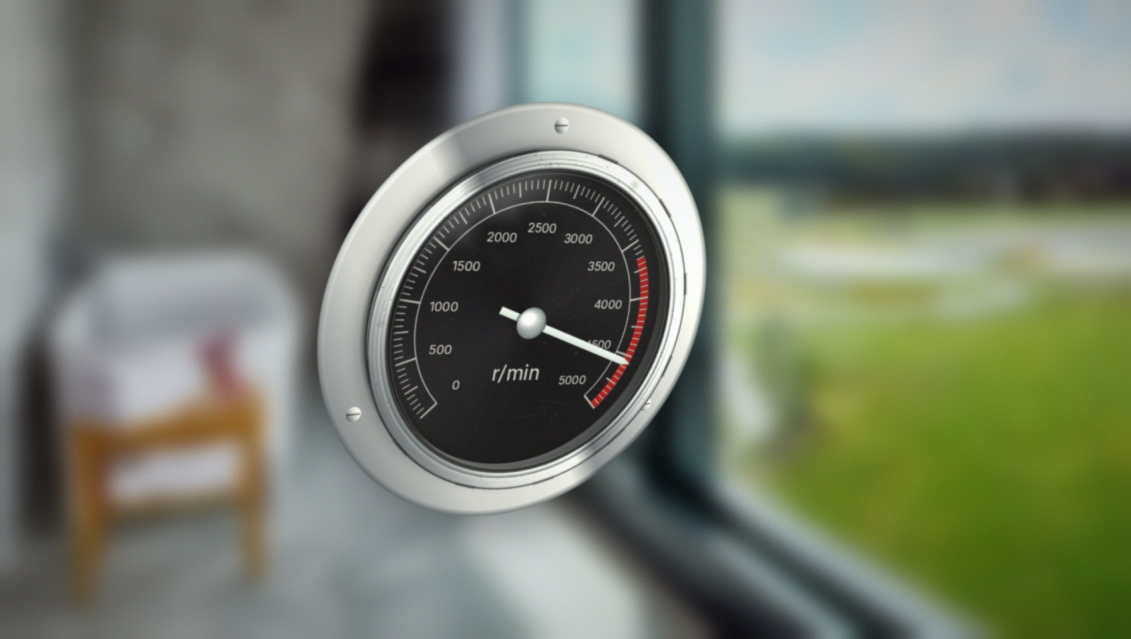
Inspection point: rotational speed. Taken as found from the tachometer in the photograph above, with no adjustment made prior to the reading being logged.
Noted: 4550 rpm
